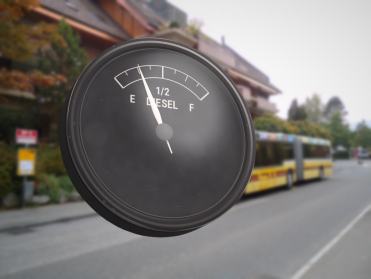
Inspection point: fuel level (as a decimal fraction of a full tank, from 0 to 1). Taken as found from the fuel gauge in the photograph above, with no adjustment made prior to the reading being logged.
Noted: 0.25
